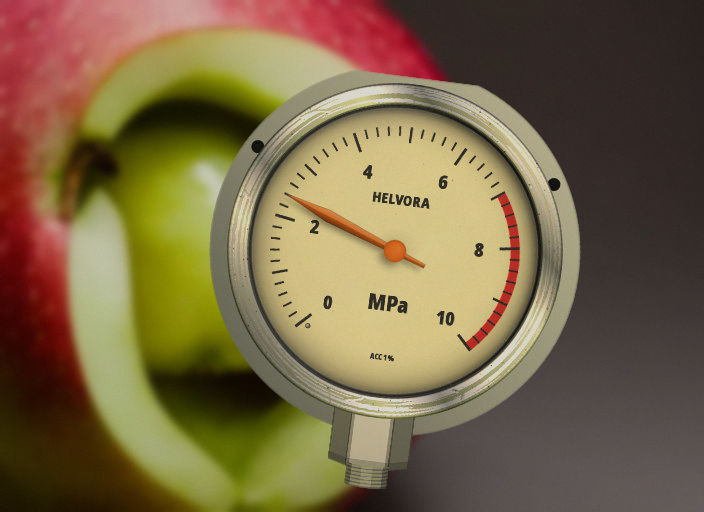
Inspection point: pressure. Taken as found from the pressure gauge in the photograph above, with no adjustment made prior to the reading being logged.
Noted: 2.4 MPa
